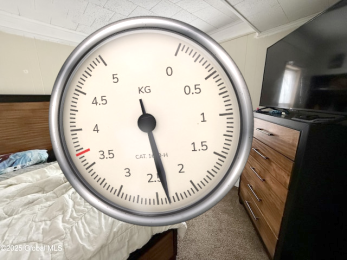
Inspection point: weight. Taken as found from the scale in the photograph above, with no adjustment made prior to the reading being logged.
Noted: 2.35 kg
